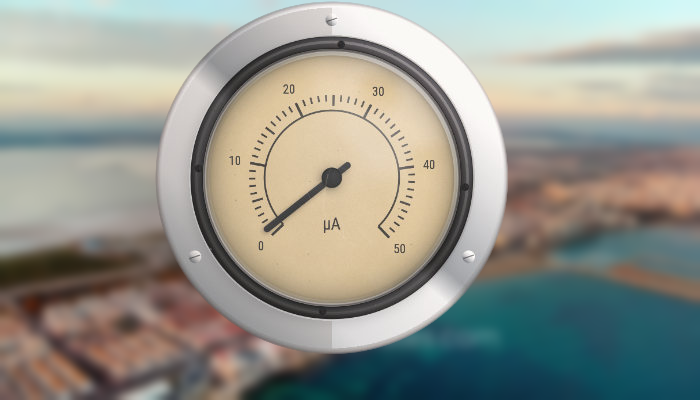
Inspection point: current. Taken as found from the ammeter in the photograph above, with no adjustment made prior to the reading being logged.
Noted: 1 µA
